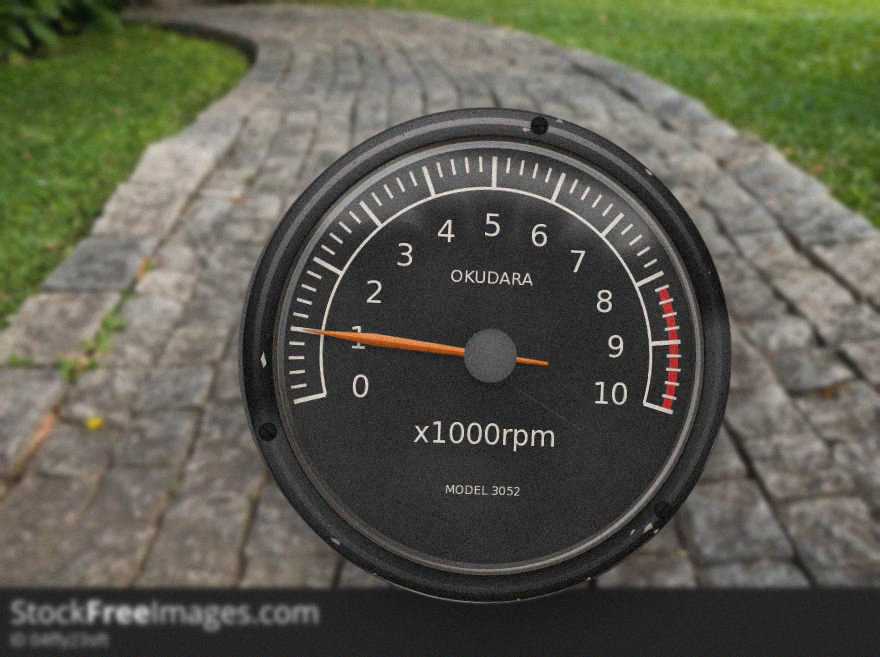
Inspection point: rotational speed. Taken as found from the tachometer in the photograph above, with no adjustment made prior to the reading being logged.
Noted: 1000 rpm
